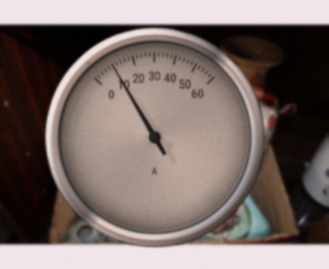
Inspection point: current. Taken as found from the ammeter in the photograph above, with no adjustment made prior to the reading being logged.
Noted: 10 A
